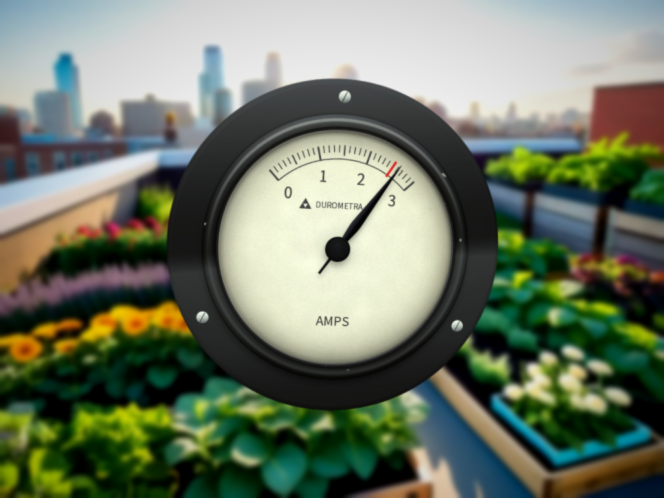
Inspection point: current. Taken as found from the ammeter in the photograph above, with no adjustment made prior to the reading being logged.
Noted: 2.6 A
